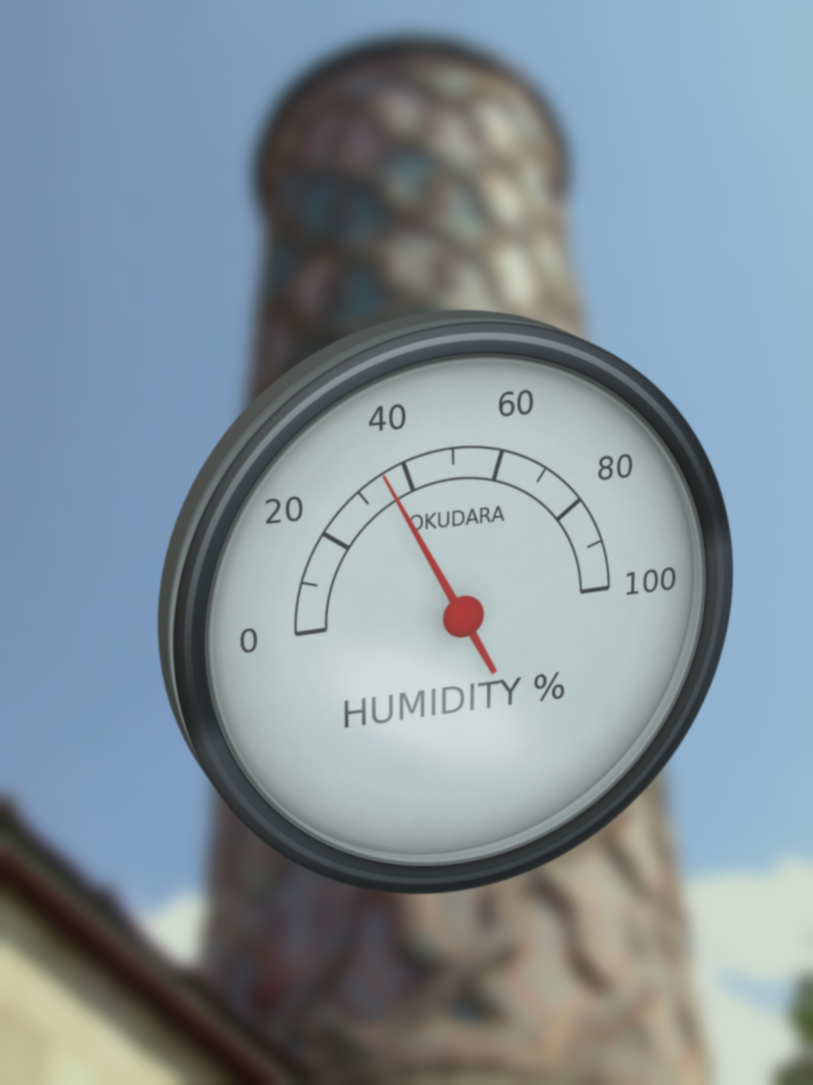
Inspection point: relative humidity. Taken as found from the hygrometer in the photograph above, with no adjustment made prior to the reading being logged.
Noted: 35 %
